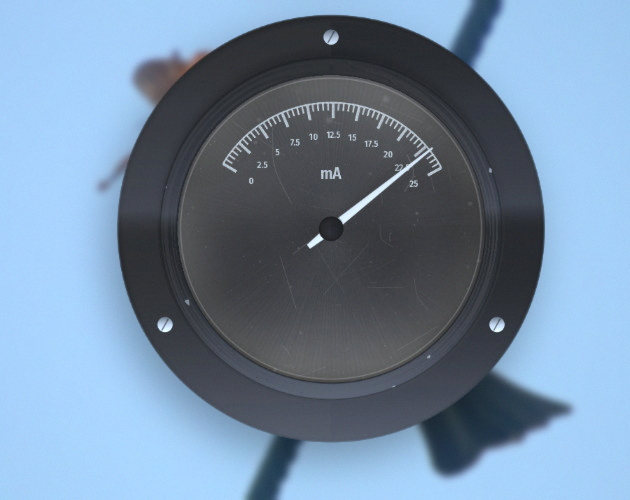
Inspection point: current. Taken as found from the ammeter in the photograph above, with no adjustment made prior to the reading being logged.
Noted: 23 mA
